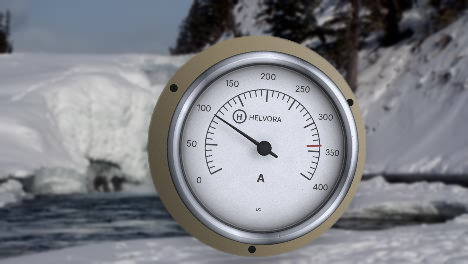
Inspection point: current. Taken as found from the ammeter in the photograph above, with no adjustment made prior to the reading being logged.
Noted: 100 A
